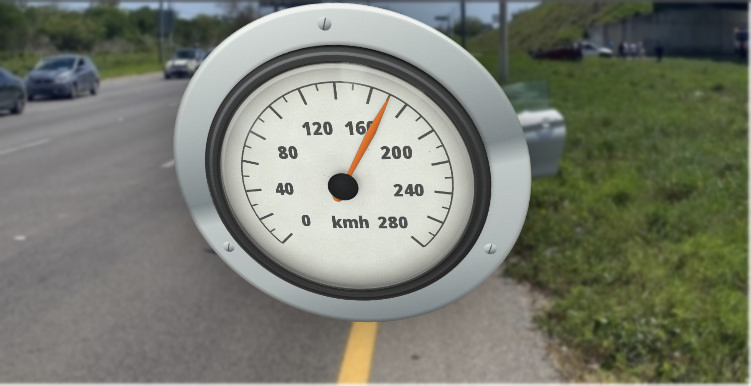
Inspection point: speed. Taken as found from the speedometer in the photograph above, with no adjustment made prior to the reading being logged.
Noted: 170 km/h
